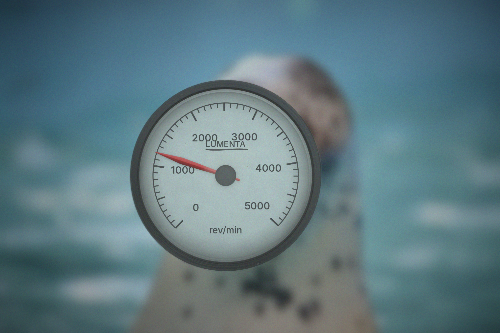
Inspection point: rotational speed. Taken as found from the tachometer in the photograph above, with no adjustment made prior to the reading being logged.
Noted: 1200 rpm
